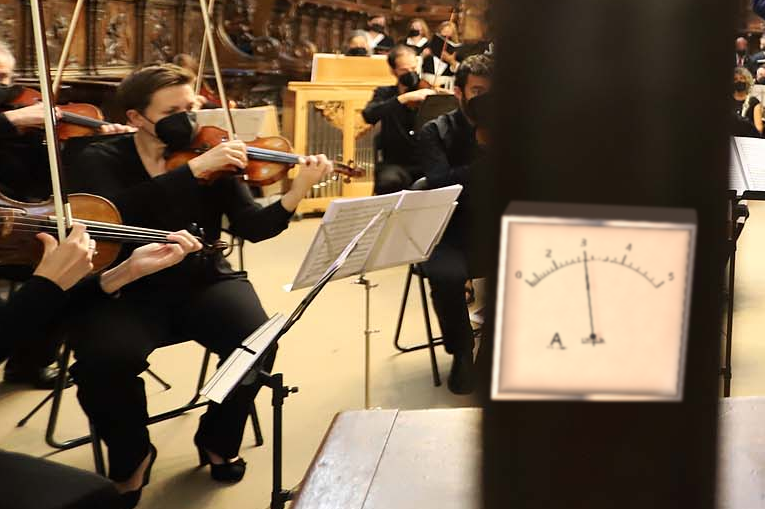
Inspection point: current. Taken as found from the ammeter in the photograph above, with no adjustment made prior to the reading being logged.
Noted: 3 A
